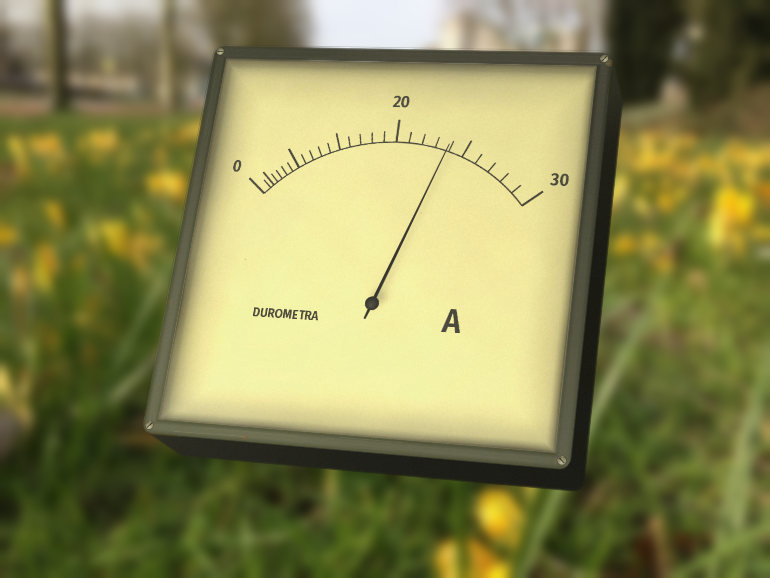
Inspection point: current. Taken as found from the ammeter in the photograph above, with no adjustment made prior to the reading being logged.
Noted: 24 A
